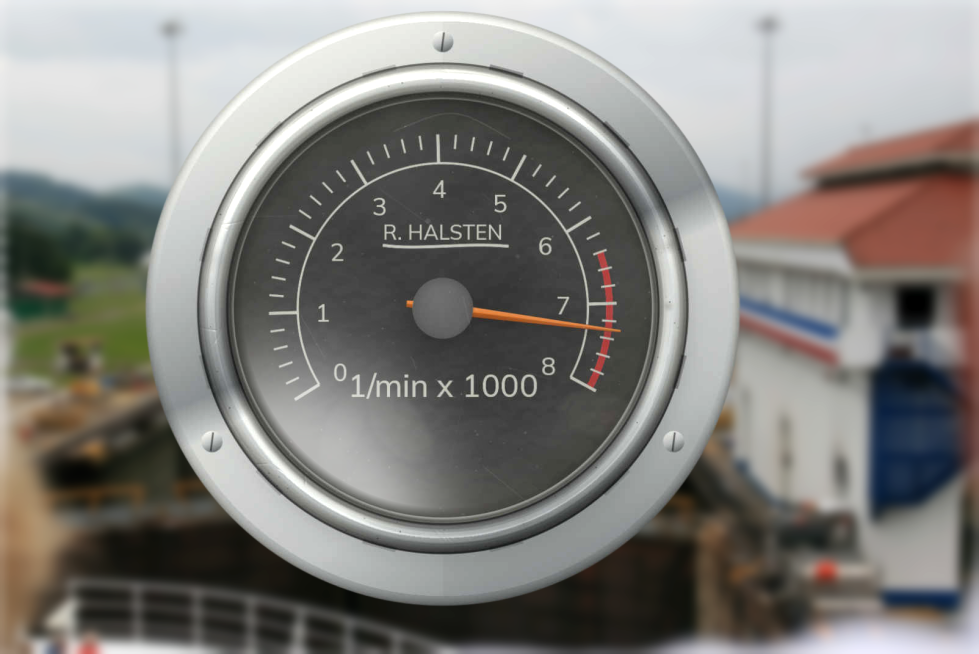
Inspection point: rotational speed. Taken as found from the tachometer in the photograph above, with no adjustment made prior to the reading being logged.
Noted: 7300 rpm
